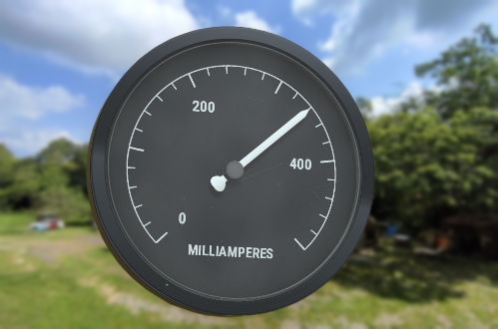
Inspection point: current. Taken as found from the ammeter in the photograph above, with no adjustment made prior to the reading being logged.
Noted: 340 mA
